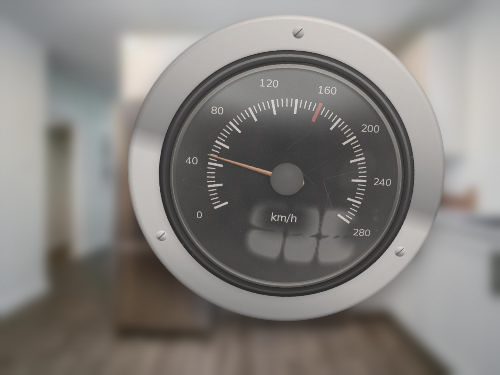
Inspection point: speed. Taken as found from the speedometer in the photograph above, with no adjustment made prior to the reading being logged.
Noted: 48 km/h
